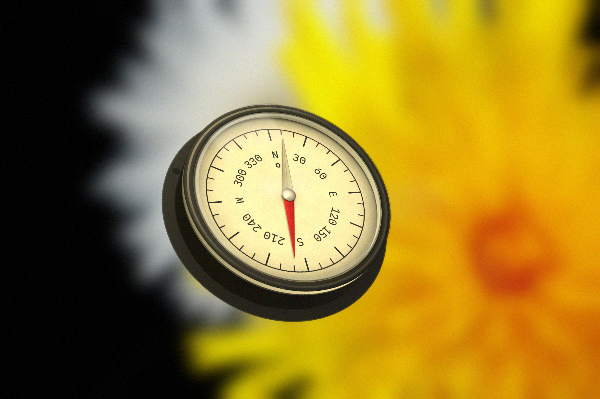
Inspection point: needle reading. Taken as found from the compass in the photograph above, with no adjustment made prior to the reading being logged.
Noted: 190 °
